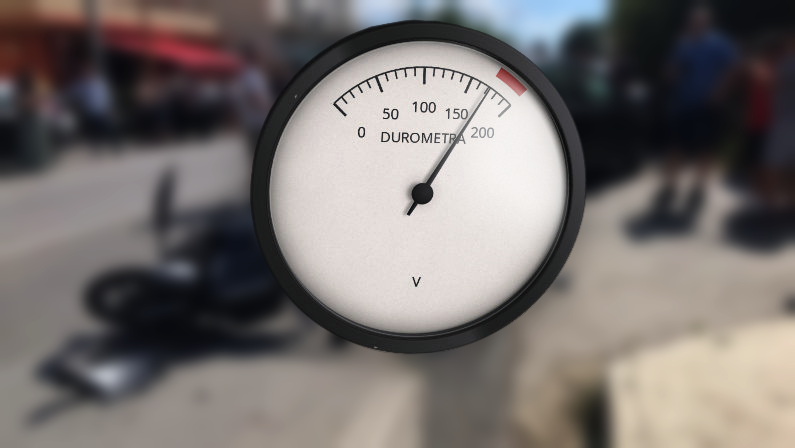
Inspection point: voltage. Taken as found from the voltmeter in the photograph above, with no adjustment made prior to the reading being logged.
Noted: 170 V
